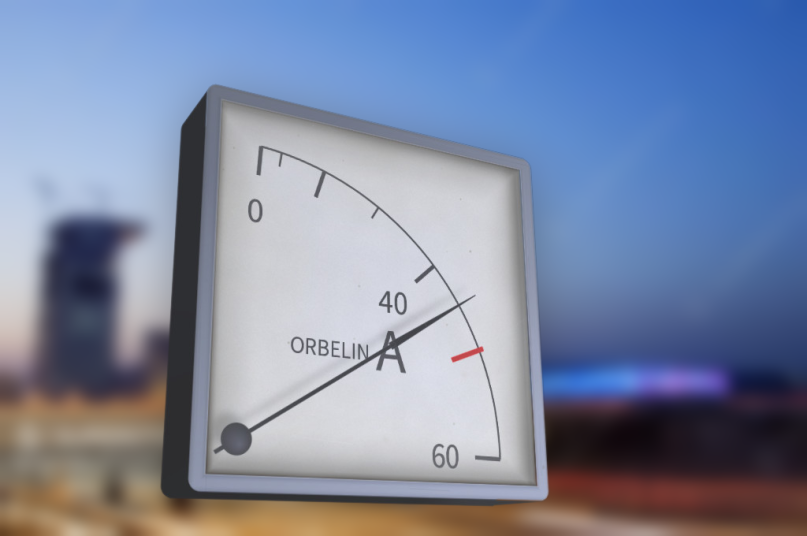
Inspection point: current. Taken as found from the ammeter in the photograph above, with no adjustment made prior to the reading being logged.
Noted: 45 A
